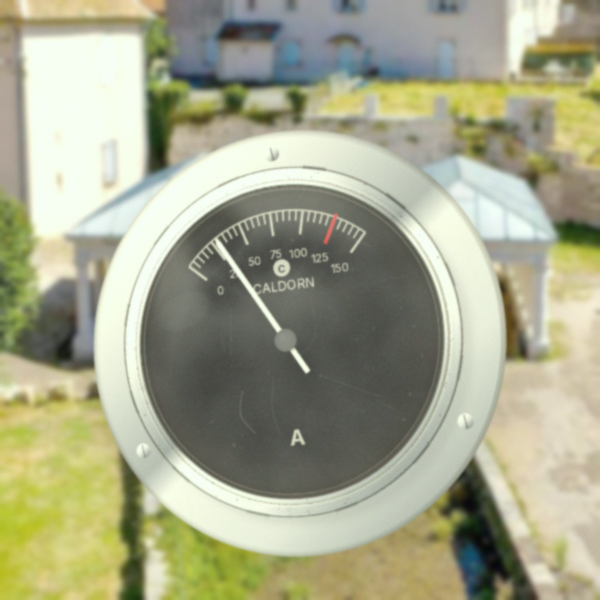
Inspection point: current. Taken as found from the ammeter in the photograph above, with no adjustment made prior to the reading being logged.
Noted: 30 A
